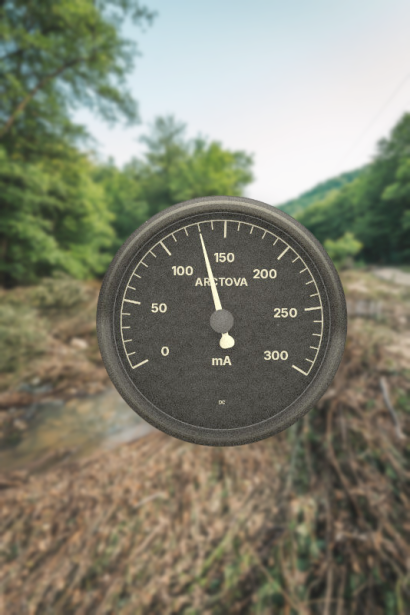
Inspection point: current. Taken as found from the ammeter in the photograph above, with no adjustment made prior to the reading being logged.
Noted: 130 mA
